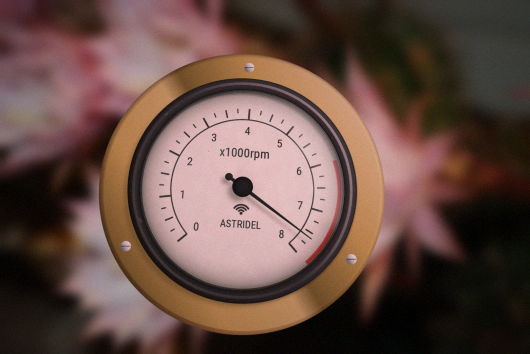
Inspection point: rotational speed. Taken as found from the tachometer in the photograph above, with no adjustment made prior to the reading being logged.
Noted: 7625 rpm
